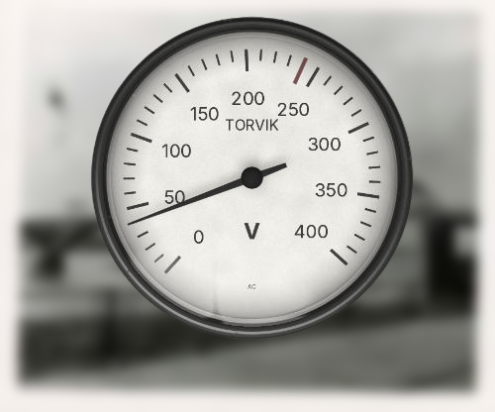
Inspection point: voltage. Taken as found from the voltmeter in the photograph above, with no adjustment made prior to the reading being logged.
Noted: 40 V
